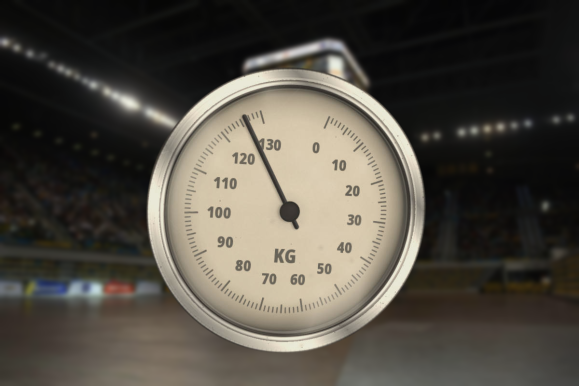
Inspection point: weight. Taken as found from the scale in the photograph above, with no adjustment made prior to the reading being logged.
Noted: 126 kg
